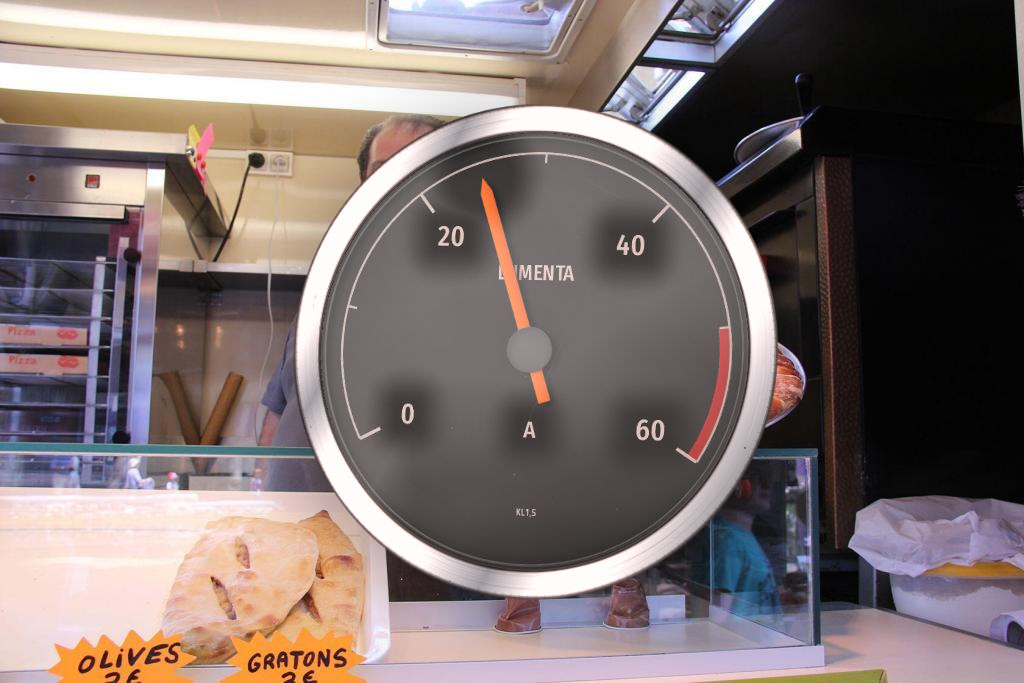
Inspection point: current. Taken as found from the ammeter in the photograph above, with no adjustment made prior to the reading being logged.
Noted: 25 A
